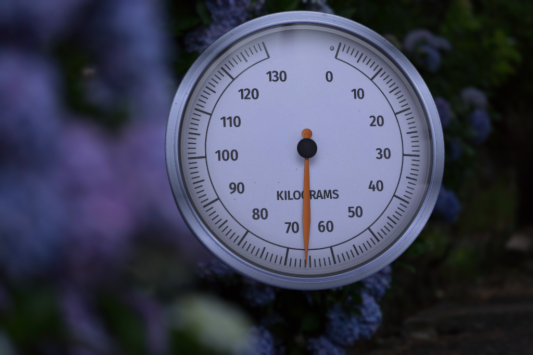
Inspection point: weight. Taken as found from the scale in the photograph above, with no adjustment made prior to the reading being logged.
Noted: 66 kg
